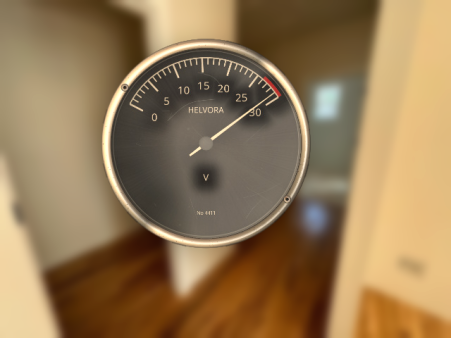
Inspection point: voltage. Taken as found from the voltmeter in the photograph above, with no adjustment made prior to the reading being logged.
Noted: 29 V
